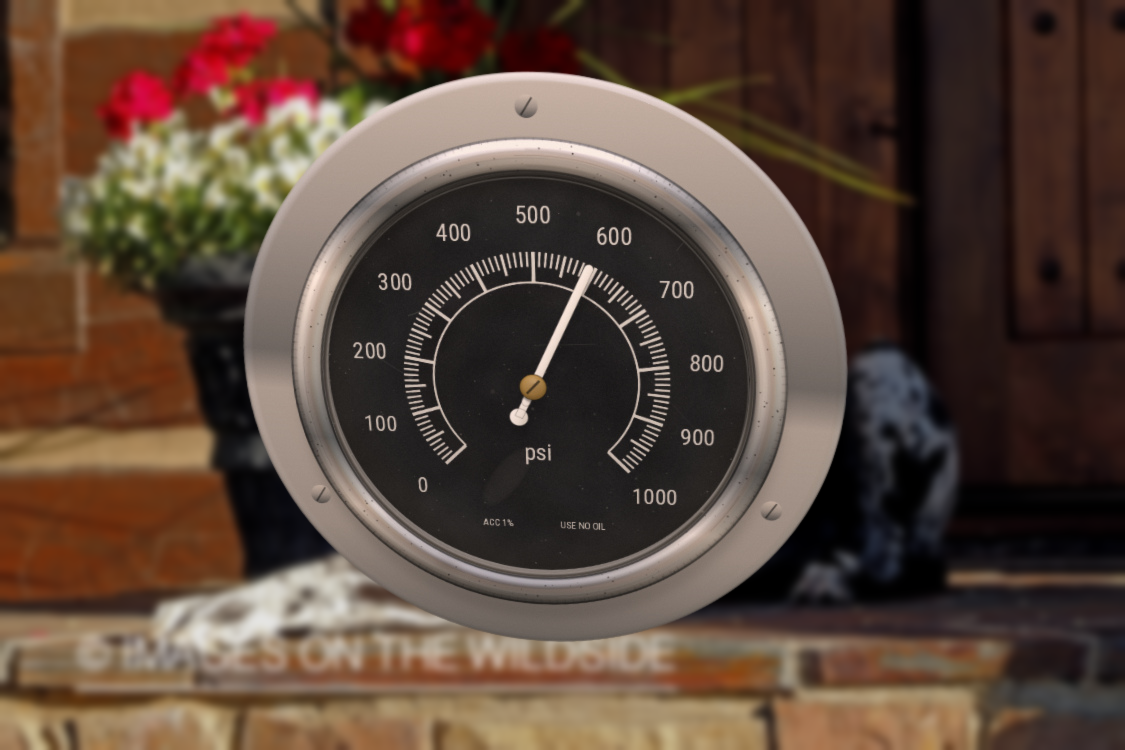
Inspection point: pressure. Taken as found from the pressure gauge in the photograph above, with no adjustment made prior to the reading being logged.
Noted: 590 psi
